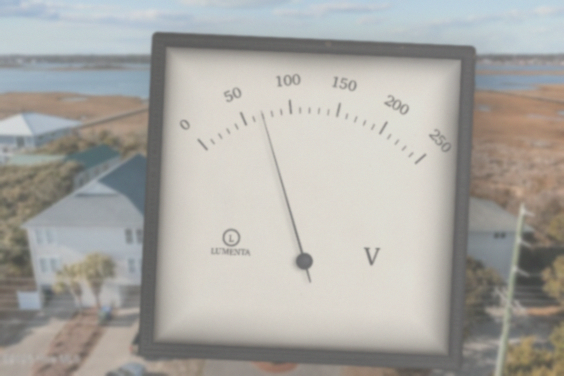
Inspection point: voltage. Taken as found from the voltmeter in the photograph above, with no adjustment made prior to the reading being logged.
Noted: 70 V
